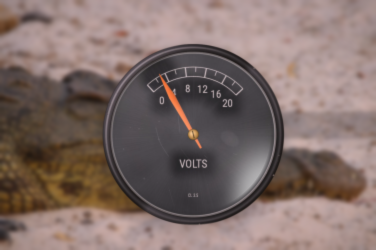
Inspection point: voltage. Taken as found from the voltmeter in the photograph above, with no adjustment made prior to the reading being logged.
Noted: 3 V
